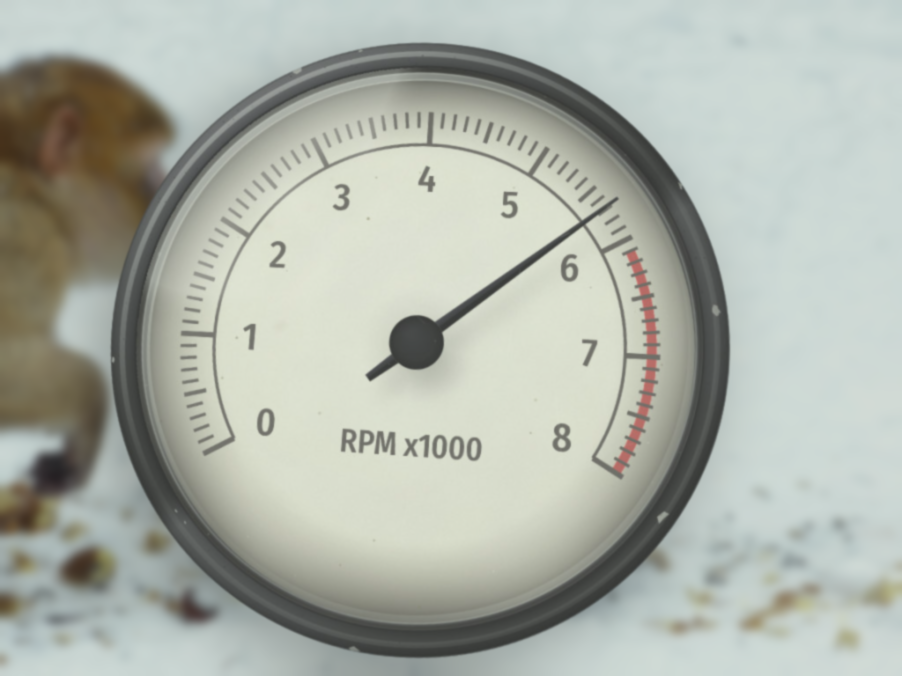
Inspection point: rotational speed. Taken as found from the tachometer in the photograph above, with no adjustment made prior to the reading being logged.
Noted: 5700 rpm
